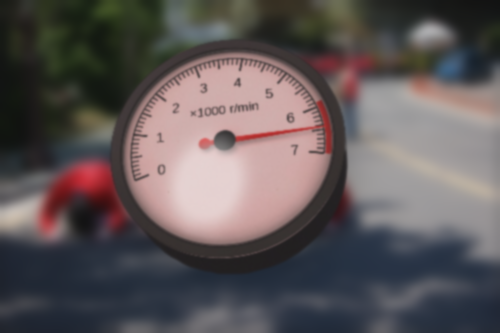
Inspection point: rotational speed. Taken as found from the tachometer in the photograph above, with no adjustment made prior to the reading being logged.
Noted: 6500 rpm
